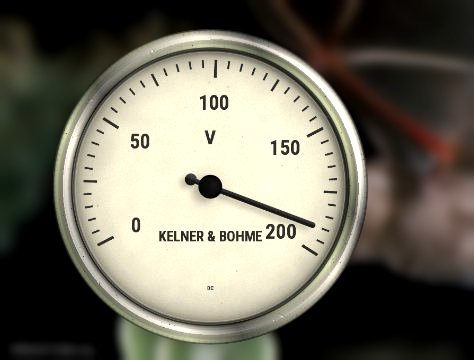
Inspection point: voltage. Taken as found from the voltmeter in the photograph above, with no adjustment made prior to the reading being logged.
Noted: 190 V
